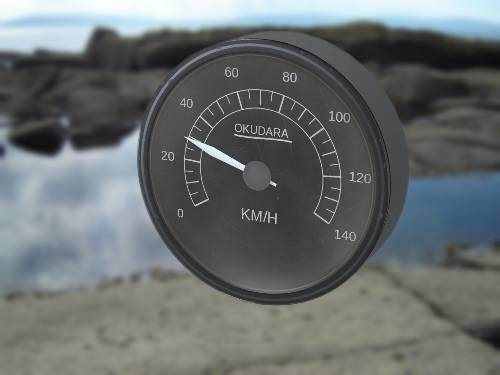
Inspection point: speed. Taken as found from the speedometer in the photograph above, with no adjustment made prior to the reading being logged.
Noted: 30 km/h
